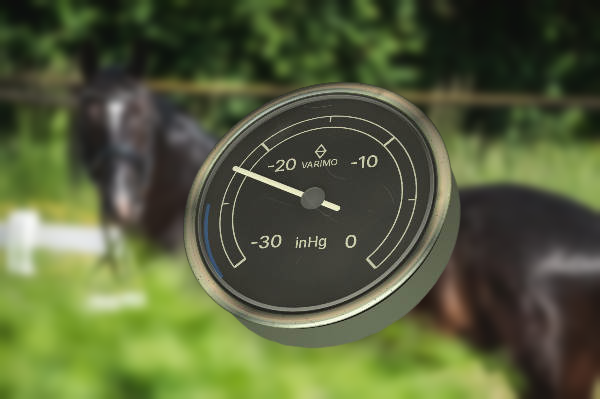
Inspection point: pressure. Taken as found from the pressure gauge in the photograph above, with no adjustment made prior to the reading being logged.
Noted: -22.5 inHg
